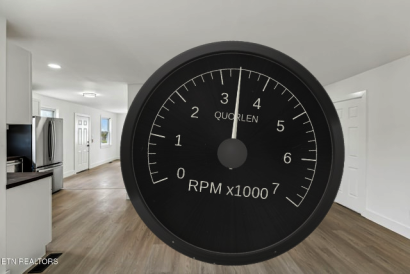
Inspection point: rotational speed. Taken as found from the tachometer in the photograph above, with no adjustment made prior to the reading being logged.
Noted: 3400 rpm
